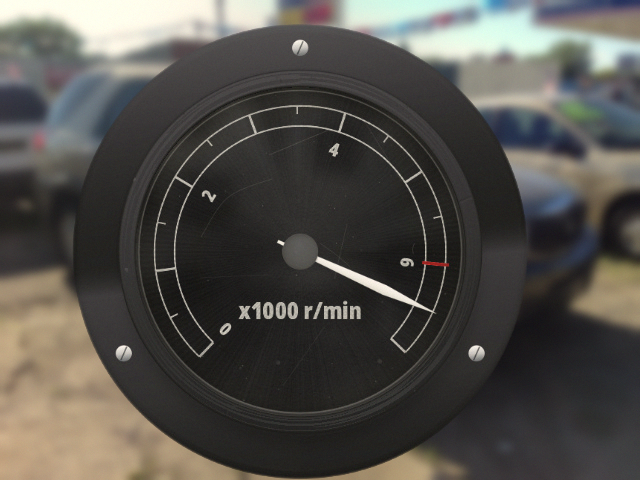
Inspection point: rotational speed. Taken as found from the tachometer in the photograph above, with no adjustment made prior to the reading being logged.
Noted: 6500 rpm
